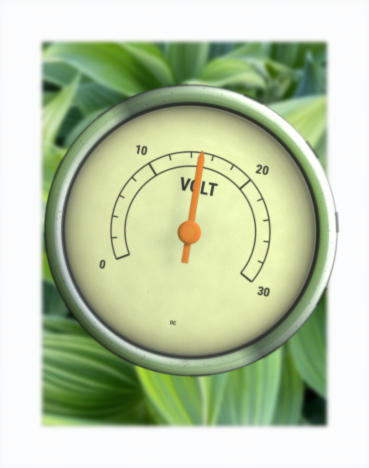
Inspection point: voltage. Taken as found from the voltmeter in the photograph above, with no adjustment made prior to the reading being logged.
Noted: 15 V
